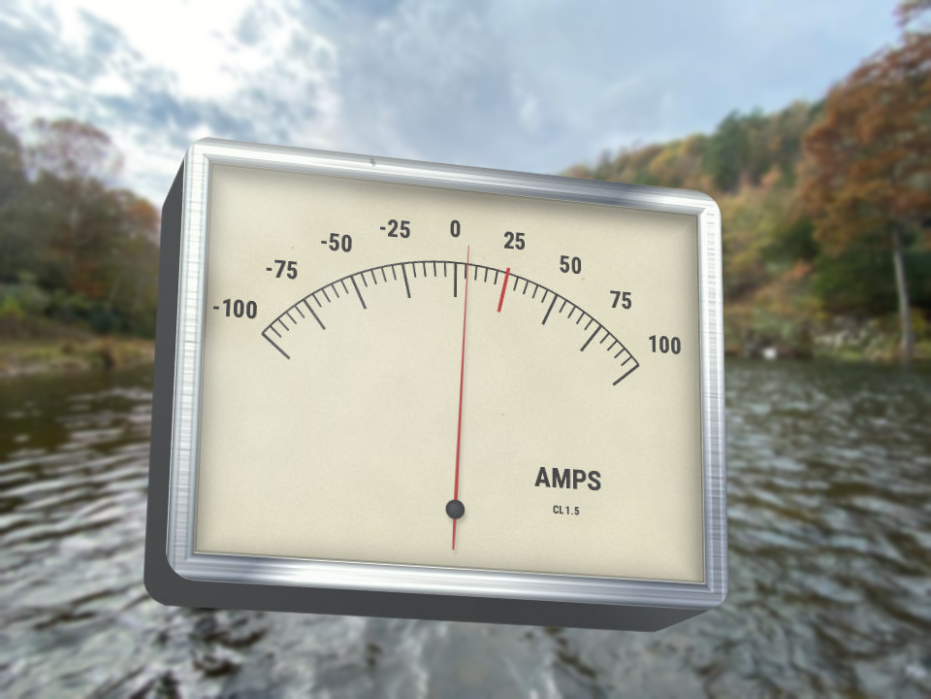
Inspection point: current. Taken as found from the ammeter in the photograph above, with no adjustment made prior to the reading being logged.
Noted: 5 A
